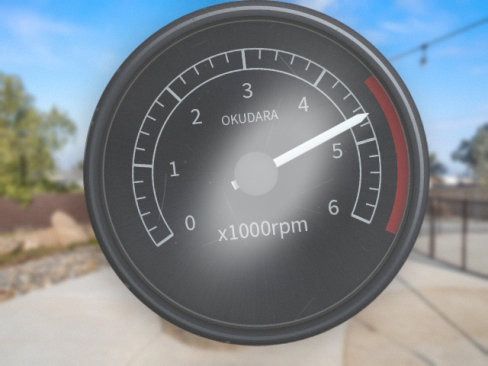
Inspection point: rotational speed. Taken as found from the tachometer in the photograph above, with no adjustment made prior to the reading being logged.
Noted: 4700 rpm
